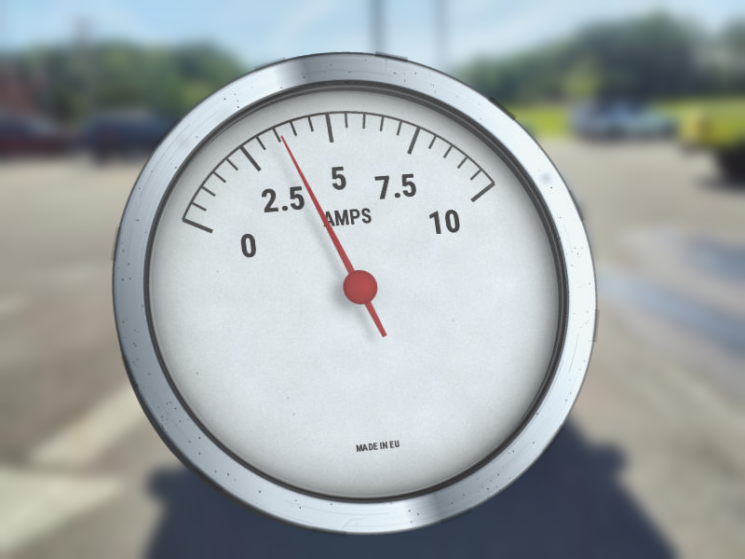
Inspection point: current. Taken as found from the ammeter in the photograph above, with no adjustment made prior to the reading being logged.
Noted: 3.5 A
